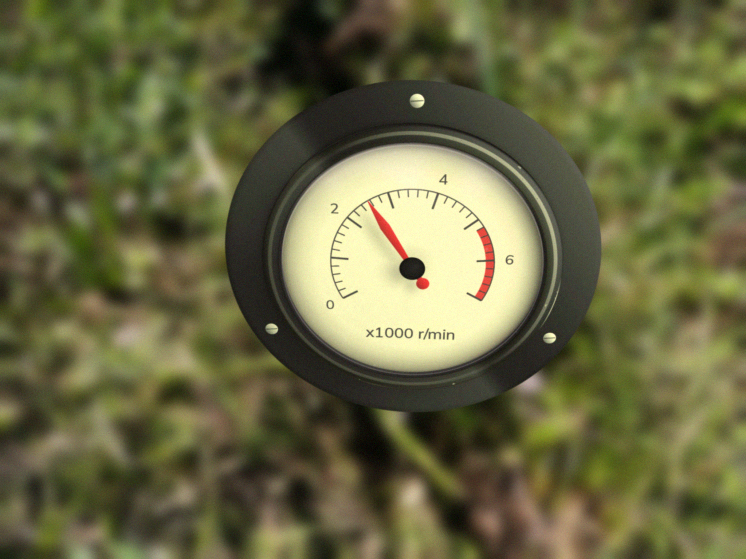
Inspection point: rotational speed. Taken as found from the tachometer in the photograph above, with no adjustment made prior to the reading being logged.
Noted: 2600 rpm
